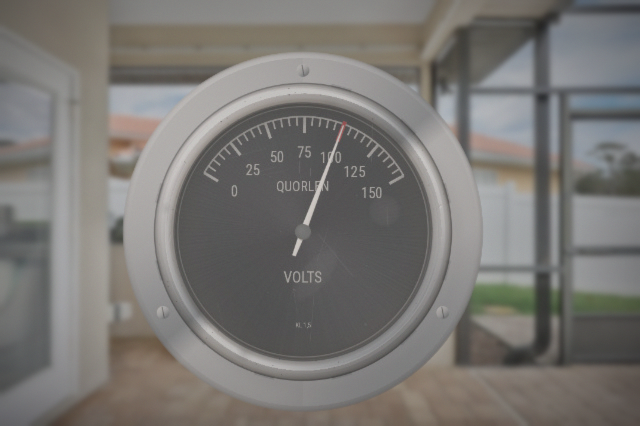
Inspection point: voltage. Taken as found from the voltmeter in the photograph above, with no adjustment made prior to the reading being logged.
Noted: 100 V
